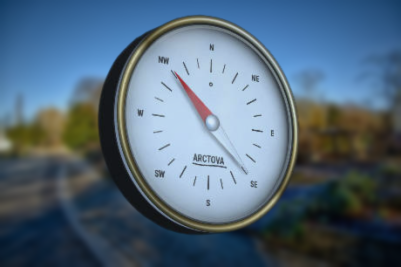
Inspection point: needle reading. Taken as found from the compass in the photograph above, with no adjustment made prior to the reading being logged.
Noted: 315 °
